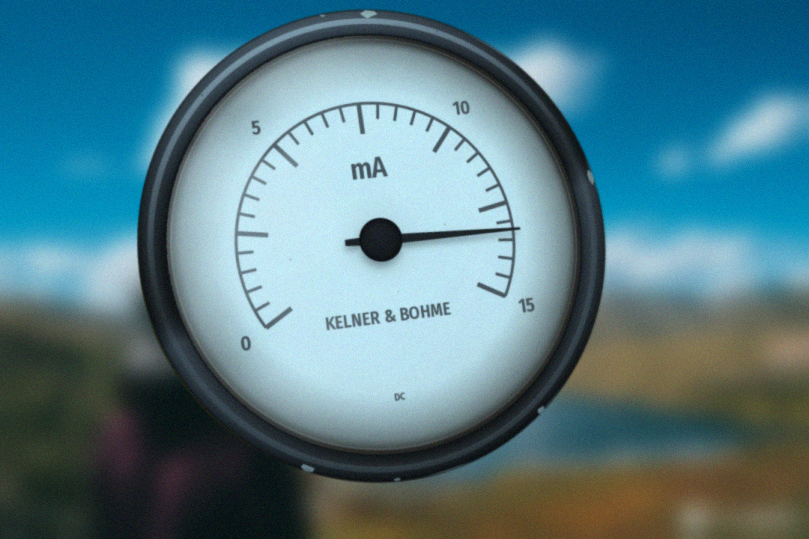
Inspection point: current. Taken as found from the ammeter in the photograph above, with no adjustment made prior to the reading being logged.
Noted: 13.25 mA
